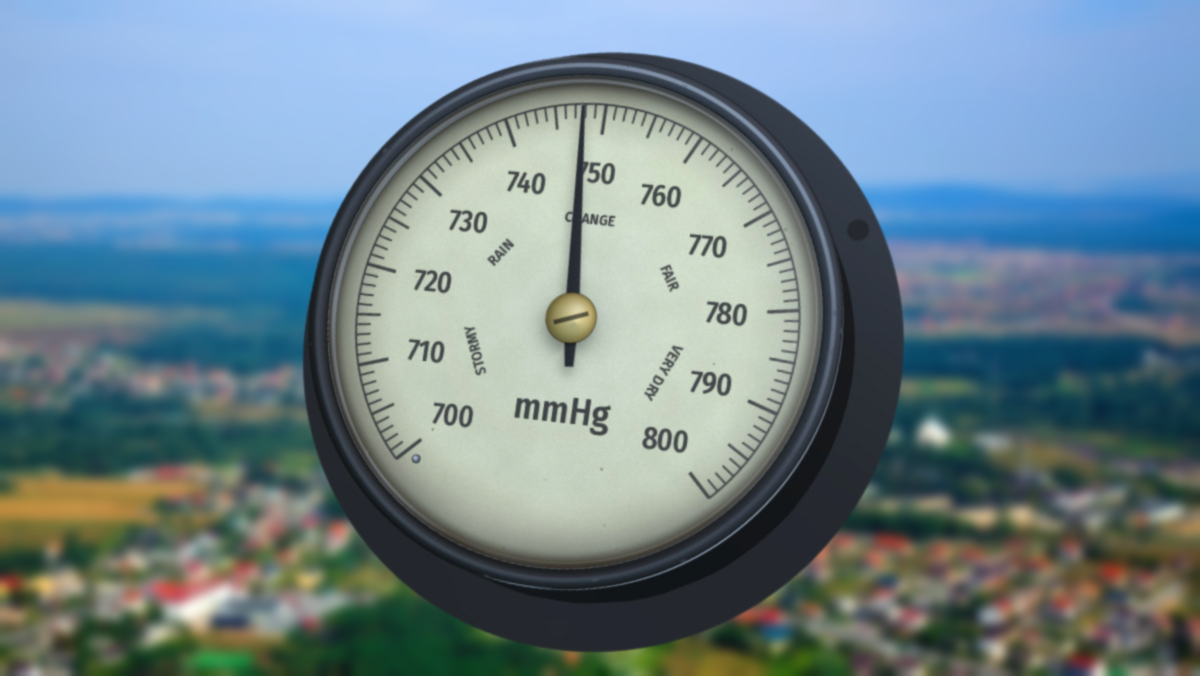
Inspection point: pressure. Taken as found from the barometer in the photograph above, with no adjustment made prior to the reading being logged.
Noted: 748 mmHg
